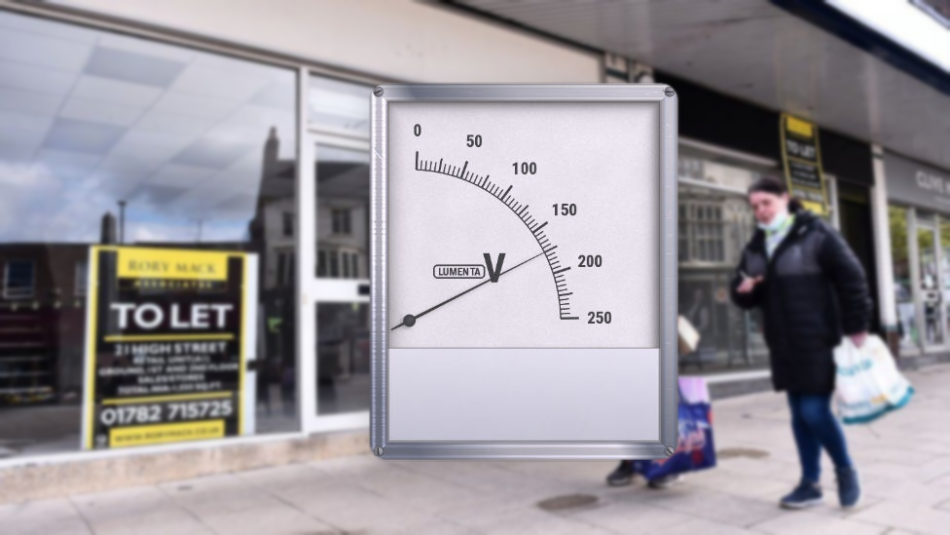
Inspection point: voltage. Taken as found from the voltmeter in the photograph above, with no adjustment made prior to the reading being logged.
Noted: 175 V
